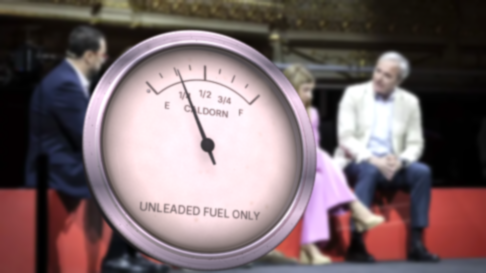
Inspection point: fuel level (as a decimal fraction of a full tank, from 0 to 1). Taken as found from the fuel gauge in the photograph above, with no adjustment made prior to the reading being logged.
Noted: 0.25
